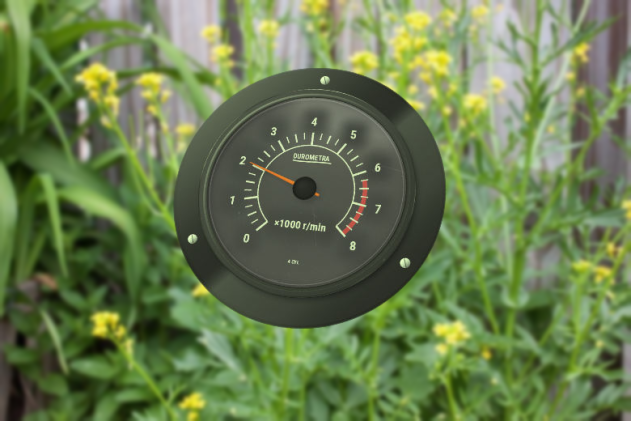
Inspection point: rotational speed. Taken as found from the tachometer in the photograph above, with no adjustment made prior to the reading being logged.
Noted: 2000 rpm
